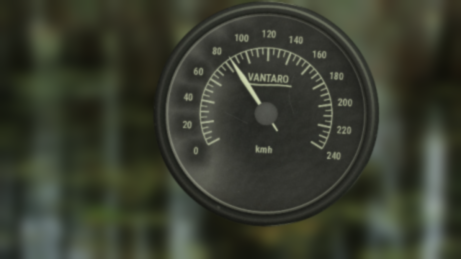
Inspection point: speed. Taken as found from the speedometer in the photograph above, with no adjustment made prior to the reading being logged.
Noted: 85 km/h
